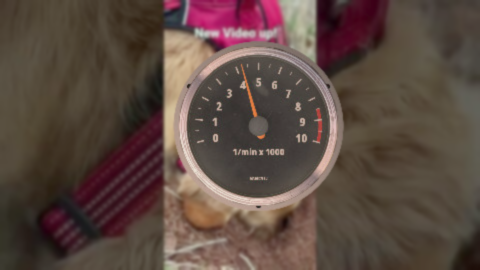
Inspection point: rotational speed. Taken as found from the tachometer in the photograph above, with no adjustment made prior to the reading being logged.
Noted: 4250 rpm
